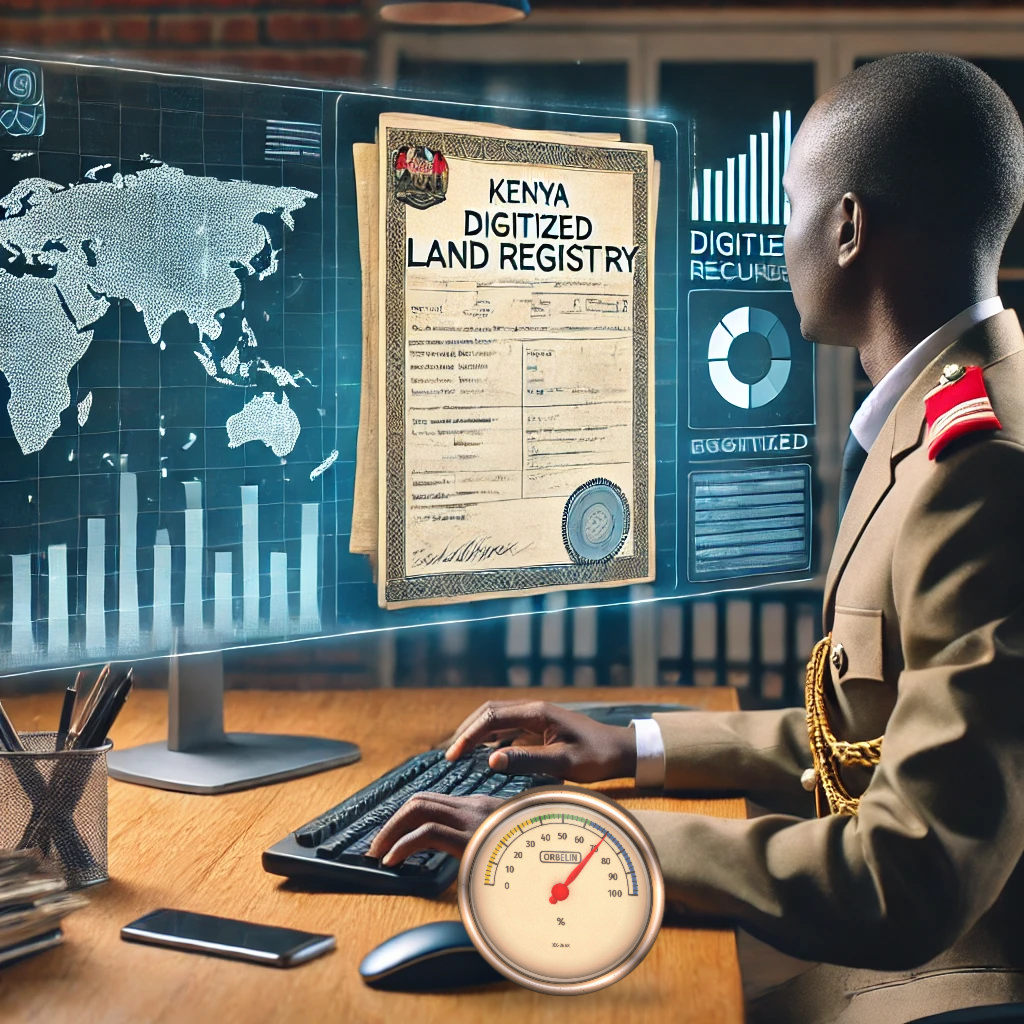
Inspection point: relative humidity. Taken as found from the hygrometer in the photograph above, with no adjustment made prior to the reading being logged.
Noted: 70 %
